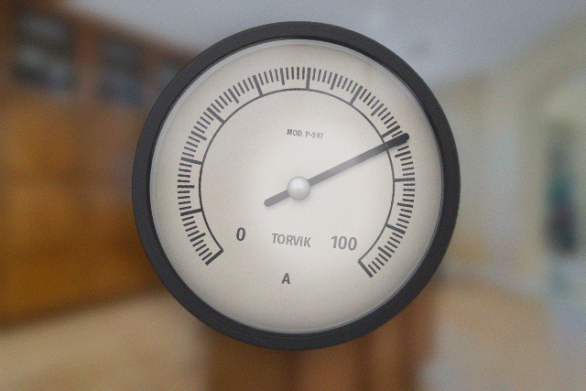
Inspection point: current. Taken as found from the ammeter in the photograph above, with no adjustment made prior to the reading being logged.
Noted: 72 A
